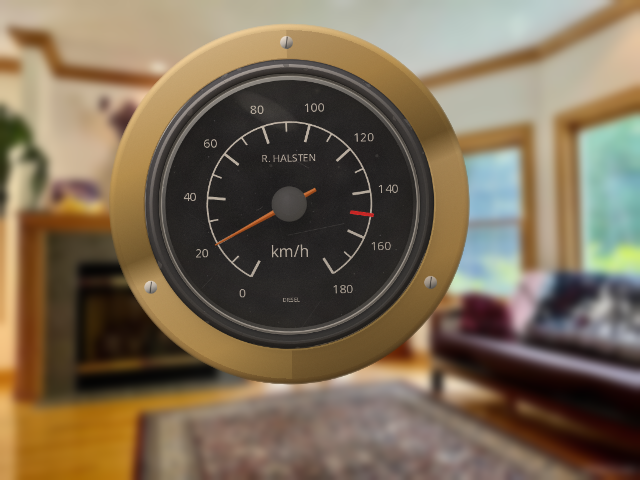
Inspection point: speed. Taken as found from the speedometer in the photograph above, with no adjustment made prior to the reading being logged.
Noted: 20 km/h
